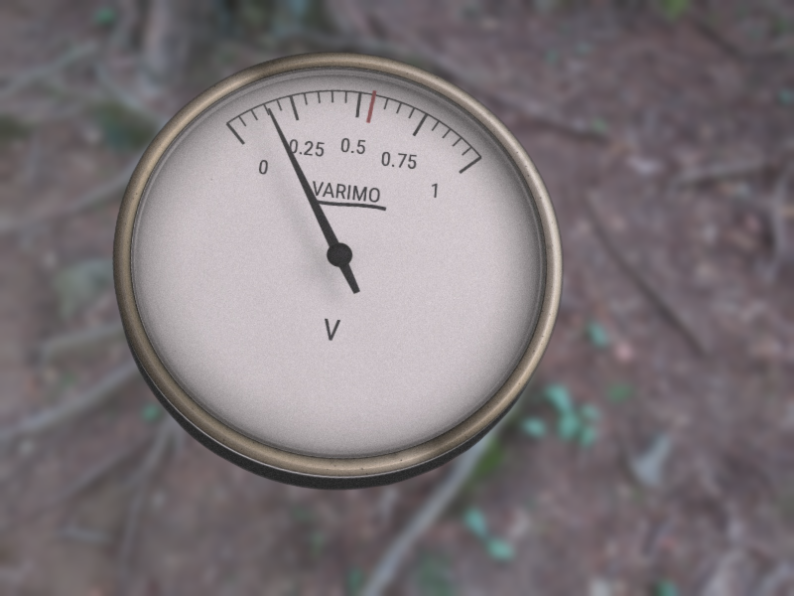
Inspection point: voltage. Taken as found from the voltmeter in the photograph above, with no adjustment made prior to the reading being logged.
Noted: 0.15 V
